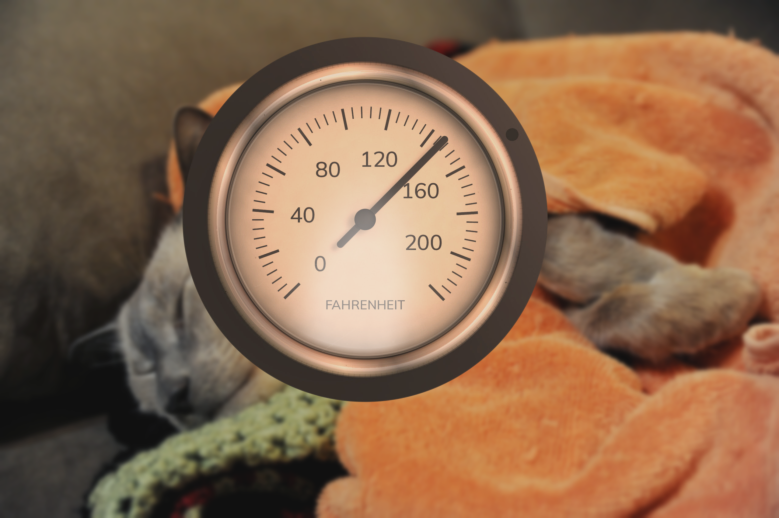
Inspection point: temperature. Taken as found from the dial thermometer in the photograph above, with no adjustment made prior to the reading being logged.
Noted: 146 °F
